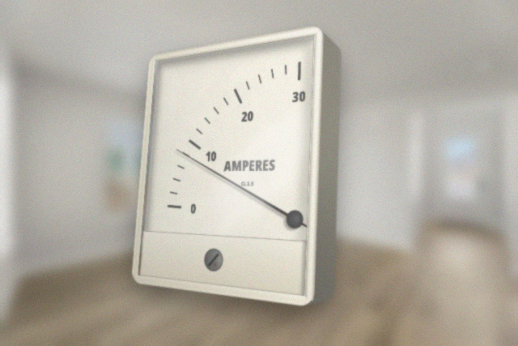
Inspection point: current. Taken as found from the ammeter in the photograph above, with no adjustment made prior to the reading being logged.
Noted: 8 A
